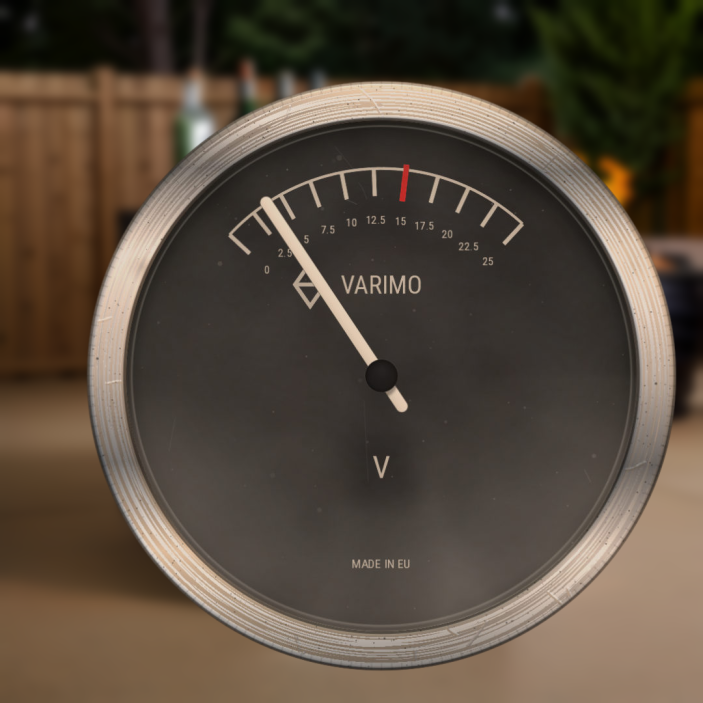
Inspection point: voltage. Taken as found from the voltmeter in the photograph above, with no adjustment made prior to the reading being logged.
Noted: 3.75 V
